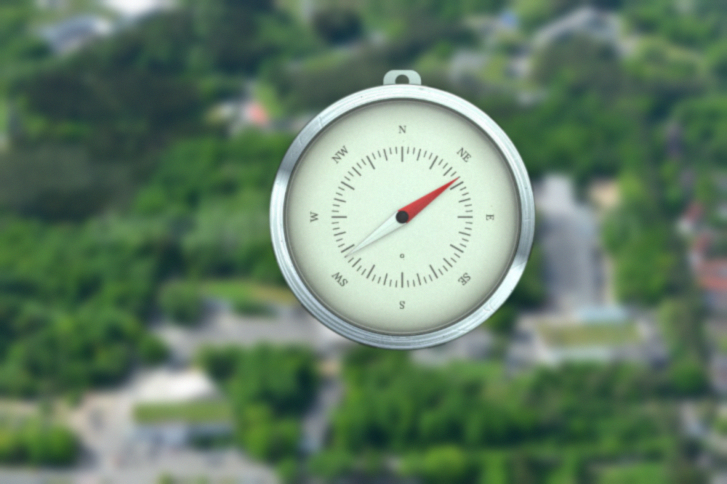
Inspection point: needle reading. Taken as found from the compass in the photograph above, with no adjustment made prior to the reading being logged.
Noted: 55 °
